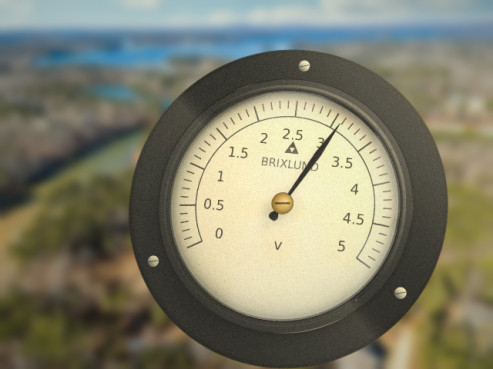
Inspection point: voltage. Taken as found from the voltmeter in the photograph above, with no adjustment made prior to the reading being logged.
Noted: 3.1 V
